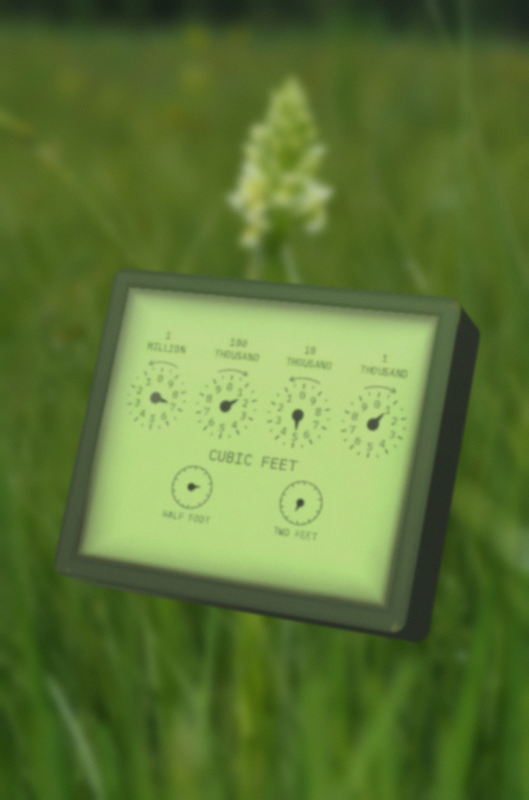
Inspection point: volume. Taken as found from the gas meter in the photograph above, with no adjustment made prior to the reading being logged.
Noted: 715100 ft³
